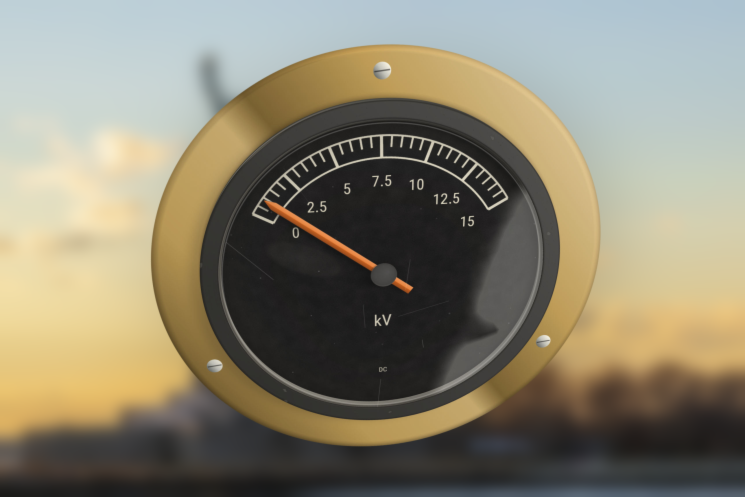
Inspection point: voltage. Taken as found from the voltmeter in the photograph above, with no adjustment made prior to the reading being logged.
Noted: 1 kV
